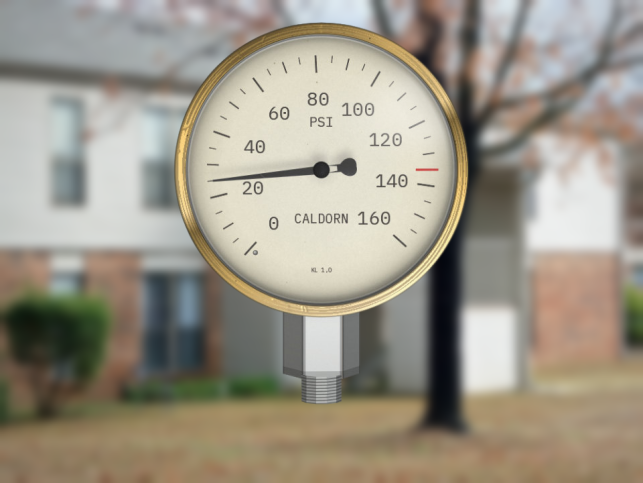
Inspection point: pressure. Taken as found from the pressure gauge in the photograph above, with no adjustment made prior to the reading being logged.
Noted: 25 psi
